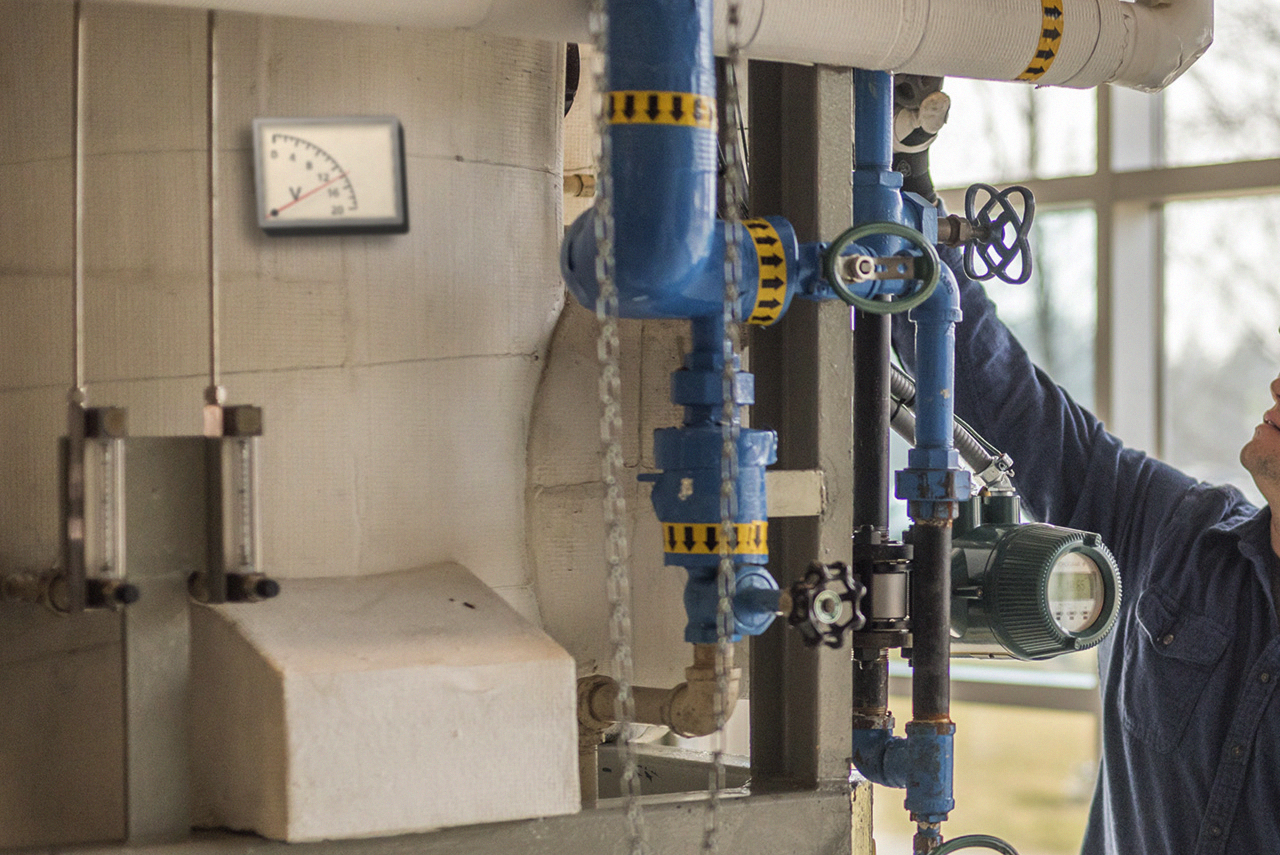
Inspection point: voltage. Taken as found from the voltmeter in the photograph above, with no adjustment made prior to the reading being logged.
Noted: 14 V
